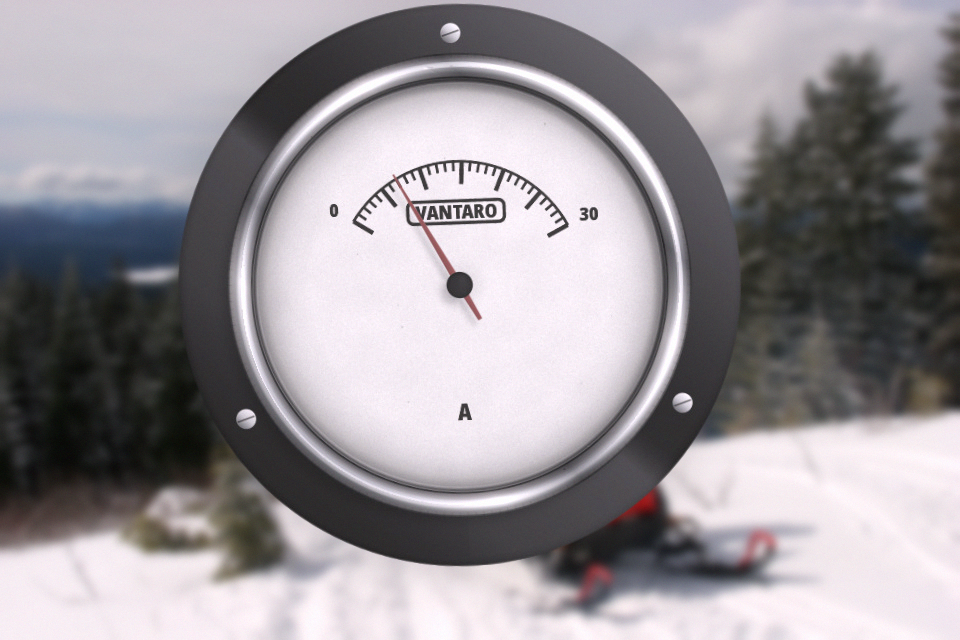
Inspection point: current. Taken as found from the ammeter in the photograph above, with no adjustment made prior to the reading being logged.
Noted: 7 A
